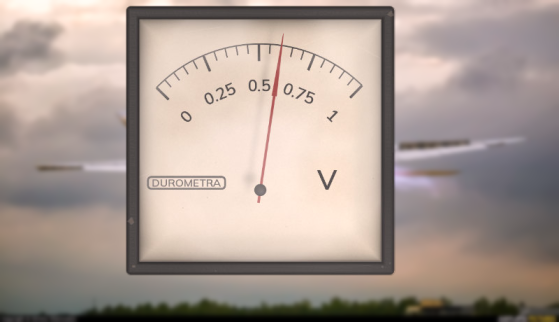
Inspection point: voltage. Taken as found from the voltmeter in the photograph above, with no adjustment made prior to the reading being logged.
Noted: 0.6 V
